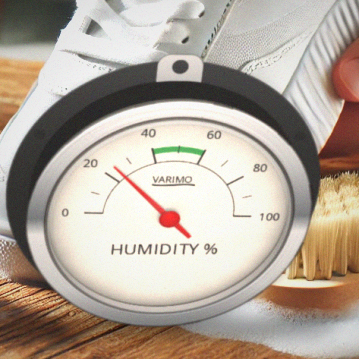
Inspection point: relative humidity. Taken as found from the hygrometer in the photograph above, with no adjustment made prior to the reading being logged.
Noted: 25 %
